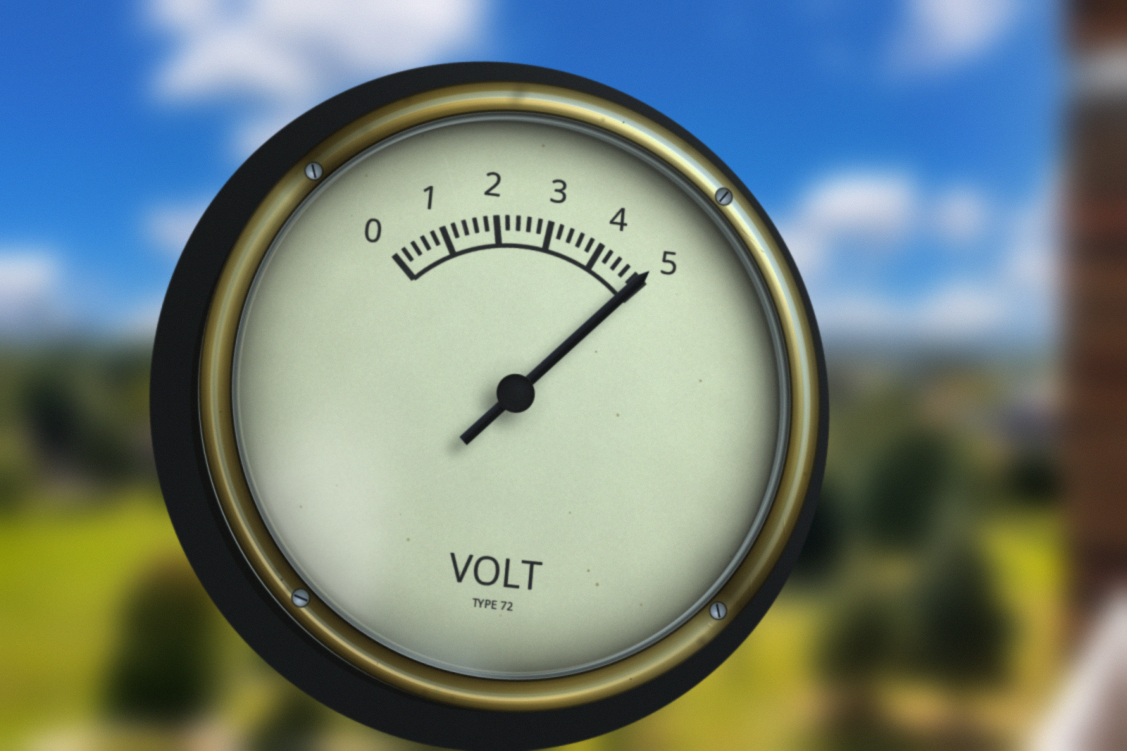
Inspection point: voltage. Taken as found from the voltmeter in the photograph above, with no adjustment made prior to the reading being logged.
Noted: 4.9 V
